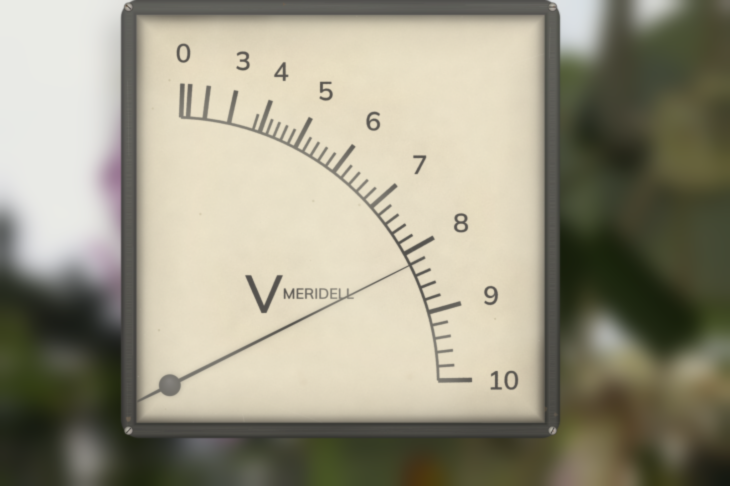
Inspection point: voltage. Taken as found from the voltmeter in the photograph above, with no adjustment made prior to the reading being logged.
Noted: 8.2 V
